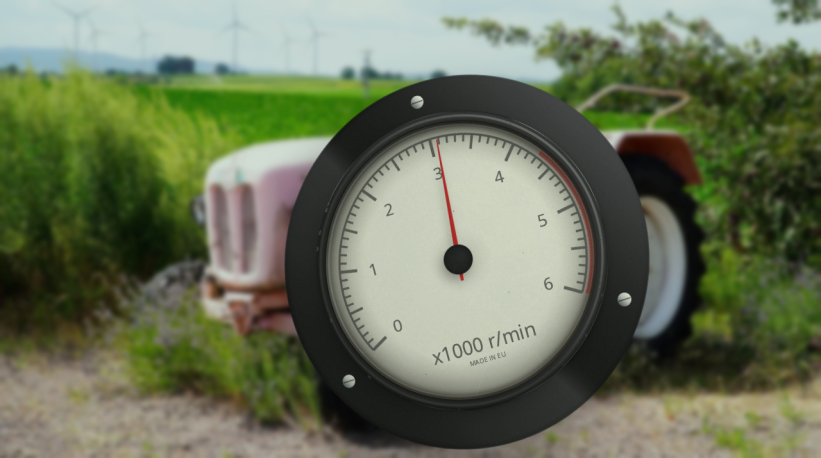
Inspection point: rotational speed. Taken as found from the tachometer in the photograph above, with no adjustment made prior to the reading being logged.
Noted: 3100 rpm
